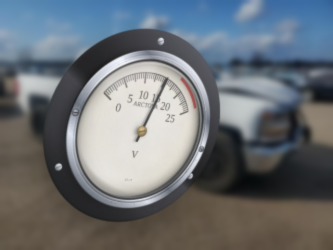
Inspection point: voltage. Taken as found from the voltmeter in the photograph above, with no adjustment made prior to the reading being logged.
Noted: 15 V
